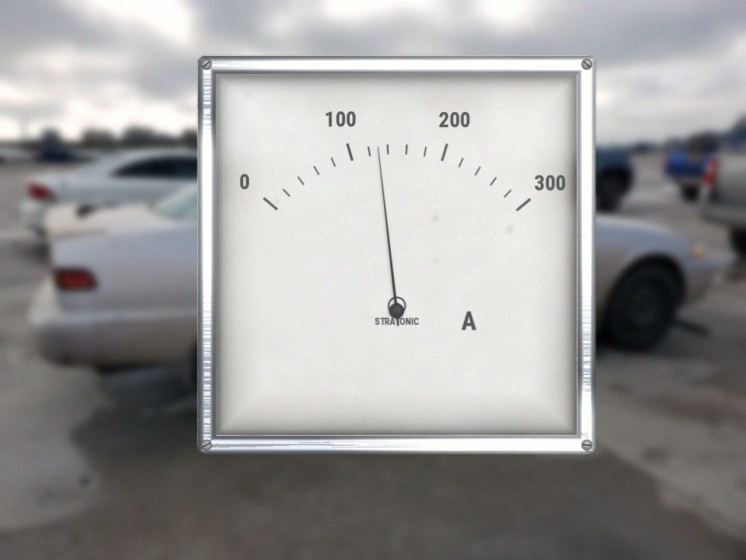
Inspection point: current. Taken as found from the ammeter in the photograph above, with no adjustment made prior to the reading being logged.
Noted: 130 A
